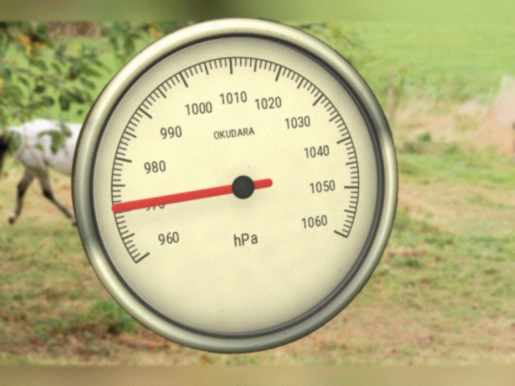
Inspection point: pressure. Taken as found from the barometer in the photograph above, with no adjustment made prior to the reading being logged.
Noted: 971 hPa
